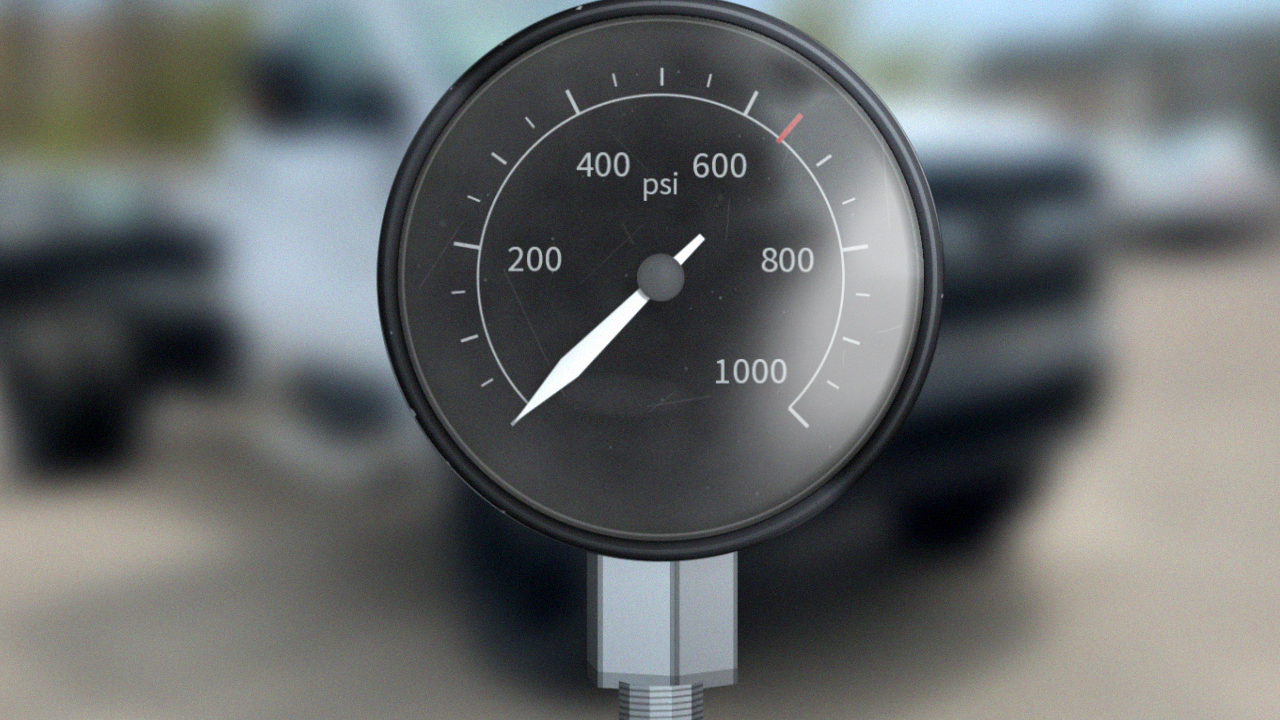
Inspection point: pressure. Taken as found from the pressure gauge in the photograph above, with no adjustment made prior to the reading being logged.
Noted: 0 psi
